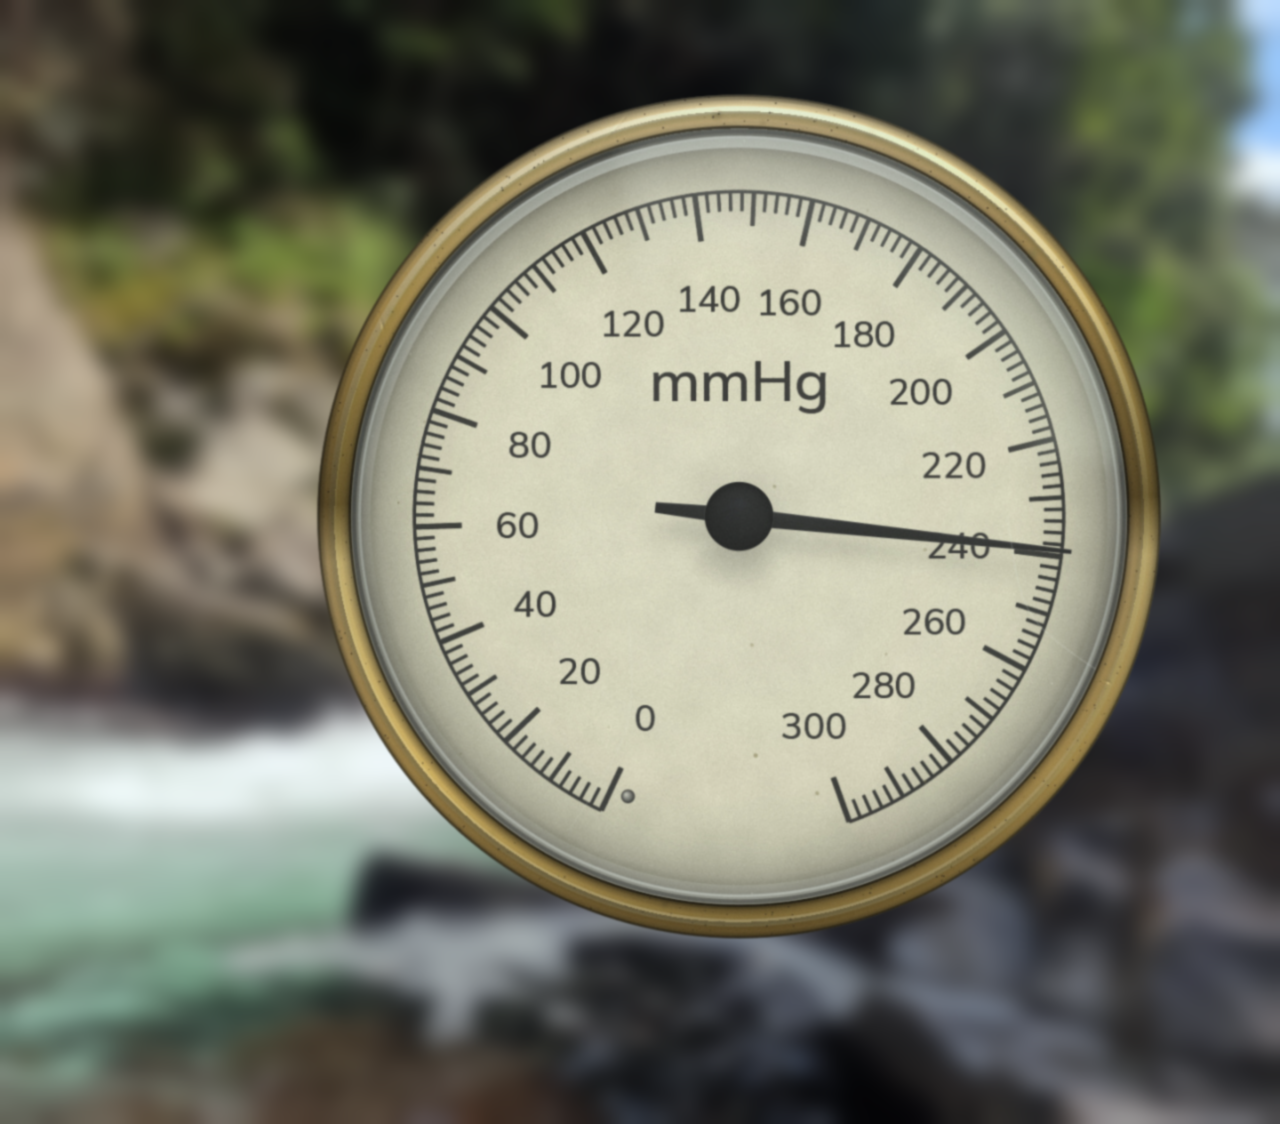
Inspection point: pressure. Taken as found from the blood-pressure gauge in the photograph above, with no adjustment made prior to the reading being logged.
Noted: 239 mmHg
